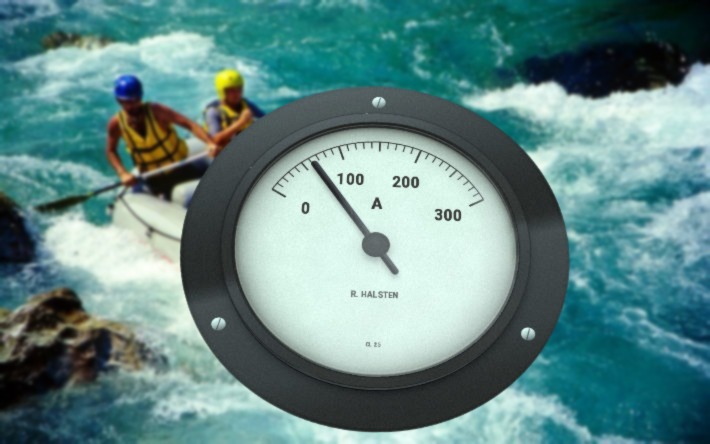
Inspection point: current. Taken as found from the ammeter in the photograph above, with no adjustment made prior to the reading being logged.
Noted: 60 A
